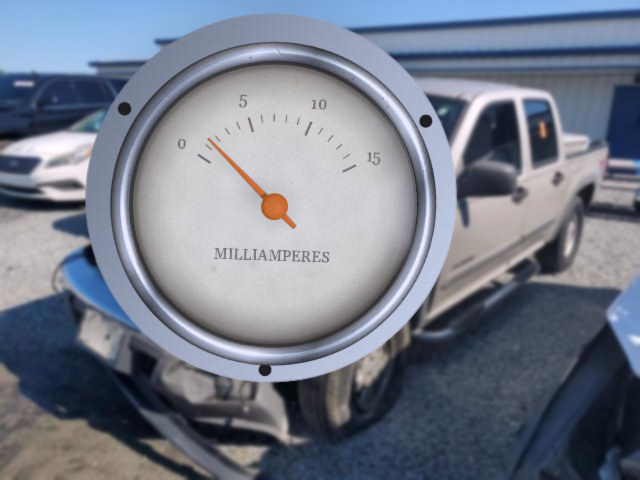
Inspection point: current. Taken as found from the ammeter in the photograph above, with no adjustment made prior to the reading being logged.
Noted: 1.5 mA
